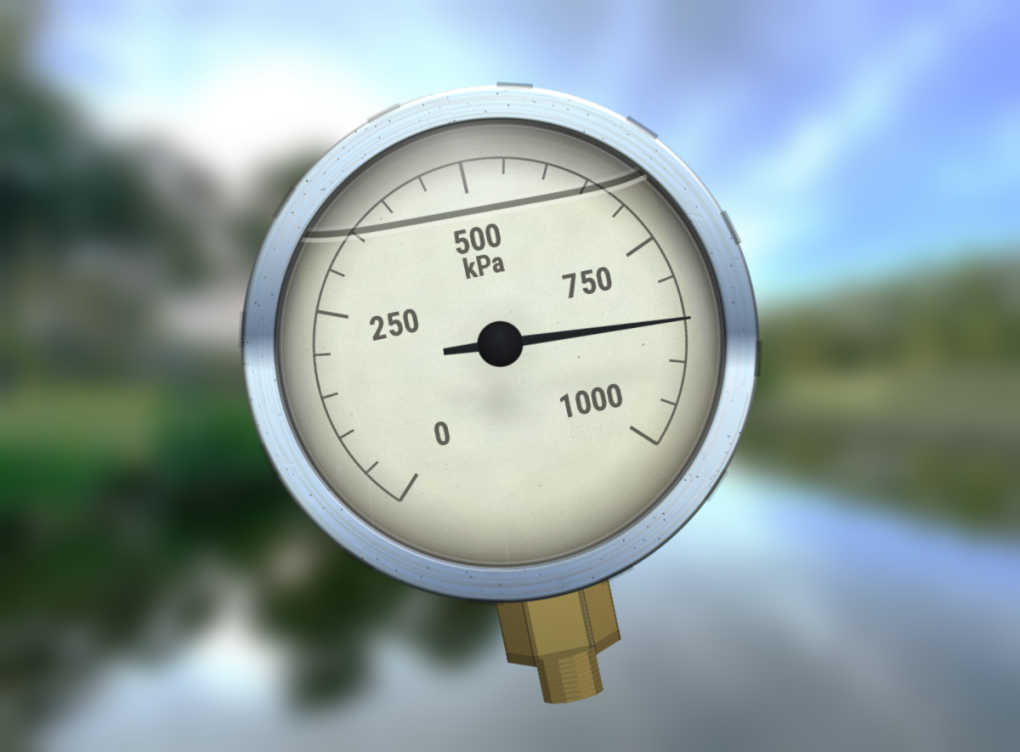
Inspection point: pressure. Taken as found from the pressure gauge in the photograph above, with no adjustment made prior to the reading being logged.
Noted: 850 kPa
